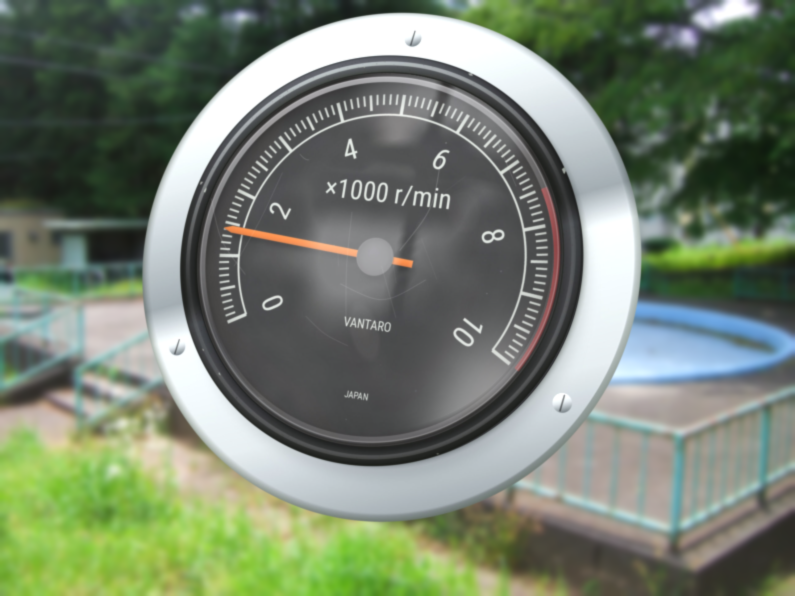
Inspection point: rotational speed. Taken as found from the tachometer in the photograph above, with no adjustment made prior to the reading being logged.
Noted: 1400 rpm
